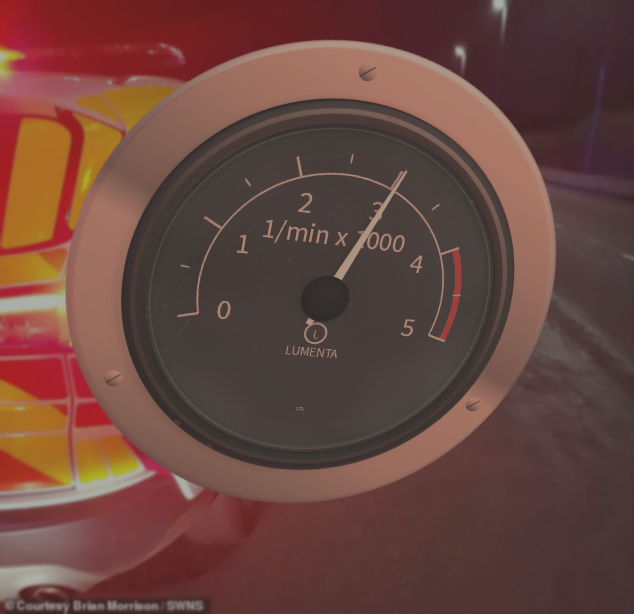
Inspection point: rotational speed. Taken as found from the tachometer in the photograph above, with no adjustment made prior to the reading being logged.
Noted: 3000 rpm
